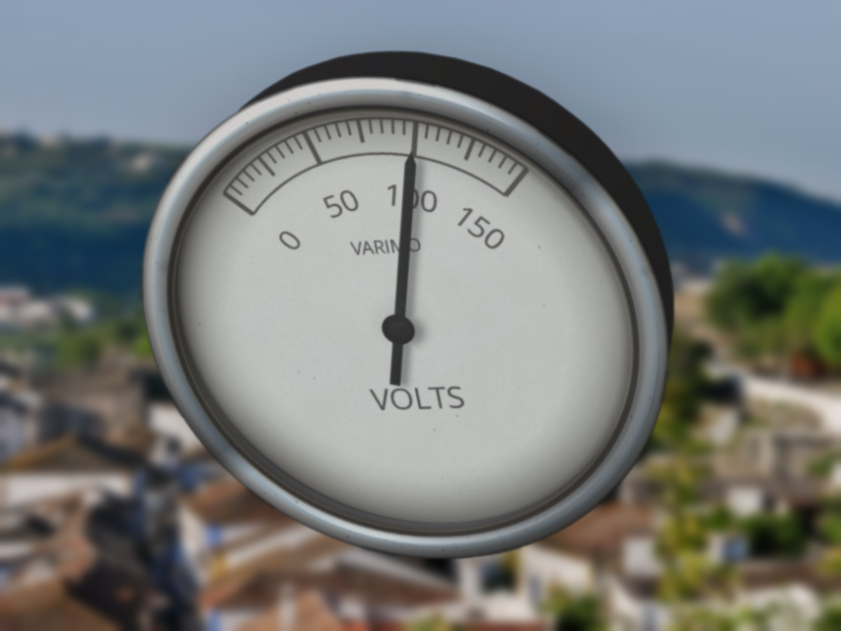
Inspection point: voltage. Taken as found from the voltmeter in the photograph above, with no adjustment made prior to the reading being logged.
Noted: 100 V
